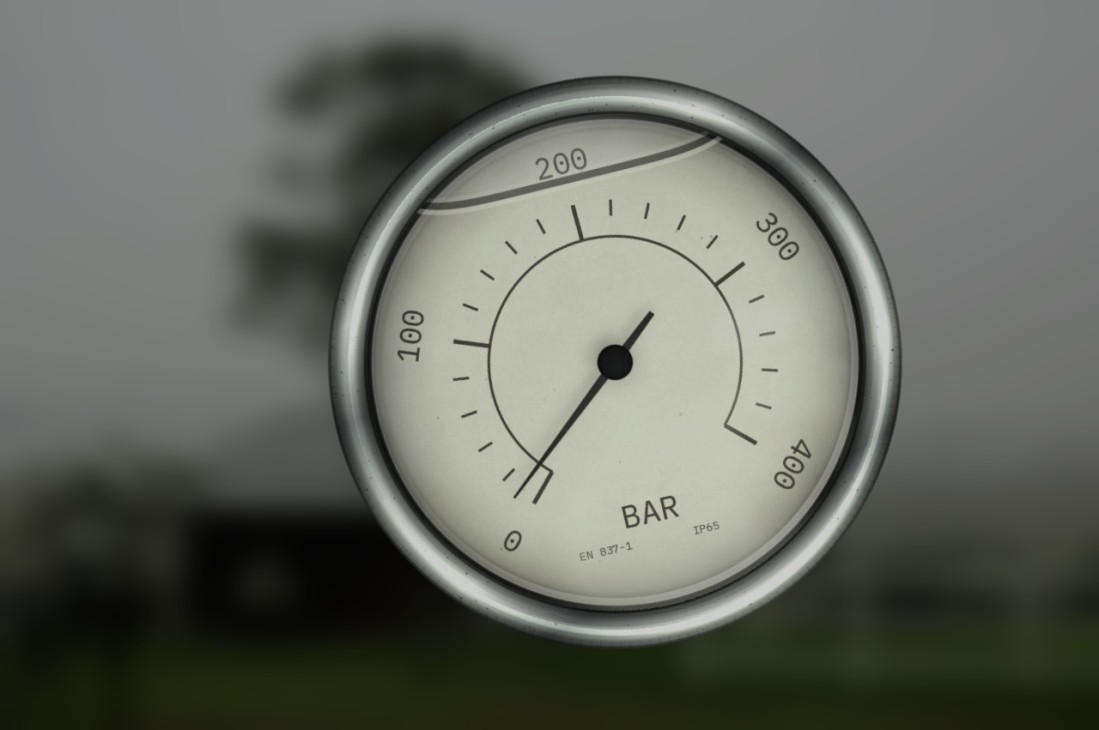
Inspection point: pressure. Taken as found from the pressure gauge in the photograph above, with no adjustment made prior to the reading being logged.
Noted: 10 bar
